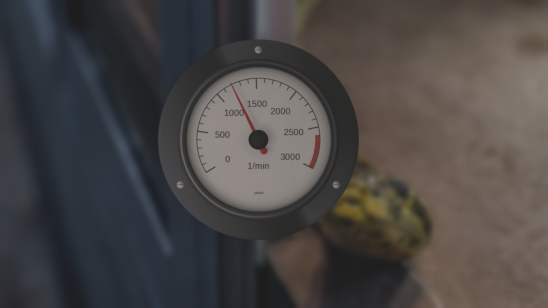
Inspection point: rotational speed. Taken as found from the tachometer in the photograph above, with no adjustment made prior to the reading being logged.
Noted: 1200 rpm
